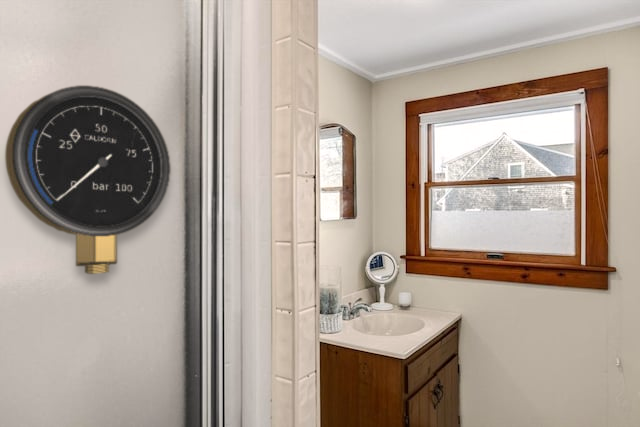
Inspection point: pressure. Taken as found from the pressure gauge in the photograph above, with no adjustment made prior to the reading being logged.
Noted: 0 bar
